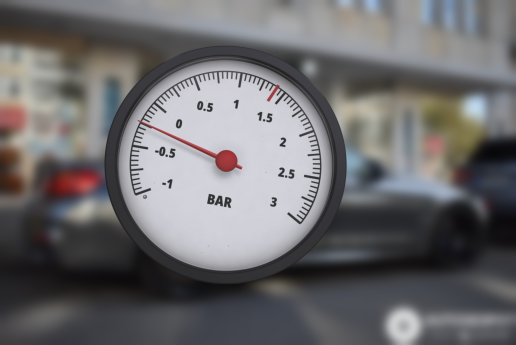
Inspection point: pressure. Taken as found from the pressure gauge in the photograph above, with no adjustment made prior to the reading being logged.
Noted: -0.25 bar
